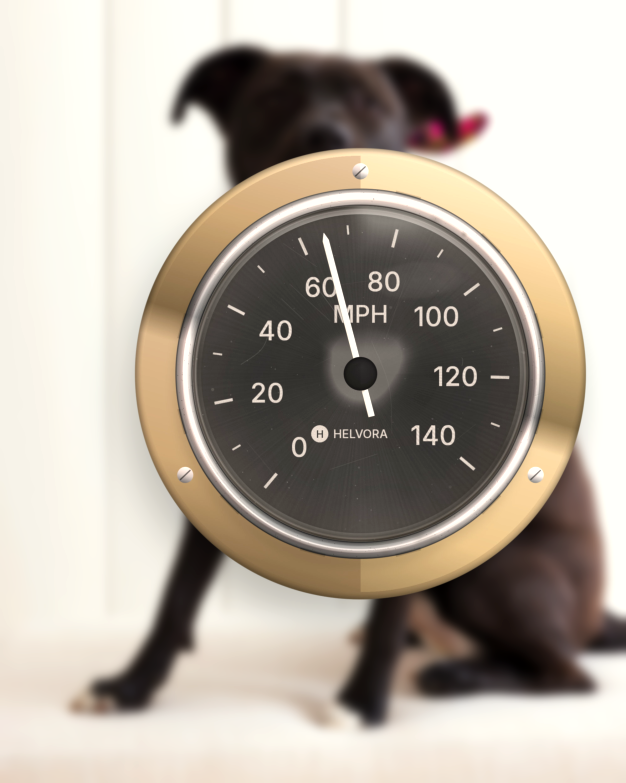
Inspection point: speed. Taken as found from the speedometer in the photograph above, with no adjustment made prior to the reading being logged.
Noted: 65 mph
